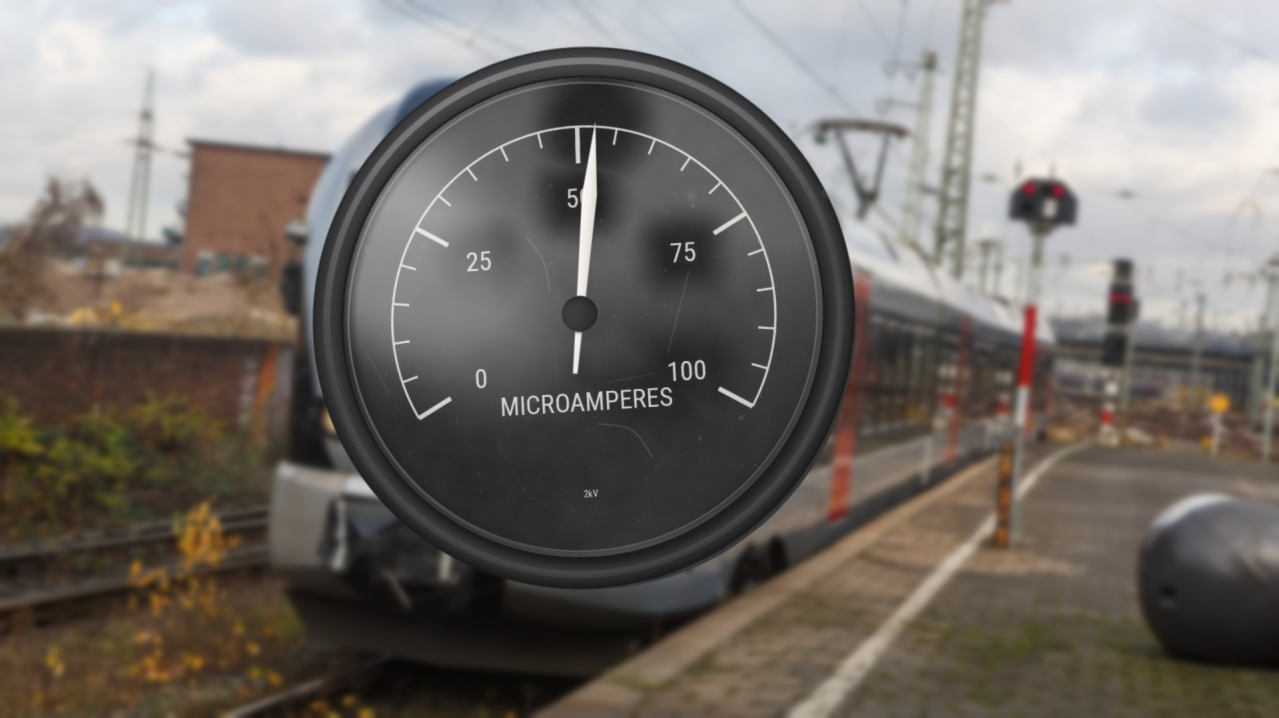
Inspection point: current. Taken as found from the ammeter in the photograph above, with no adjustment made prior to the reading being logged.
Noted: 52.5 µA
